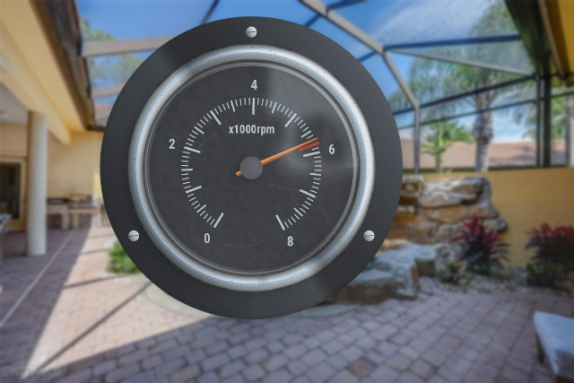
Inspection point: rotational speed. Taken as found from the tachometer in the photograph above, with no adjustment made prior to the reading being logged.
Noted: 5700 rpm
